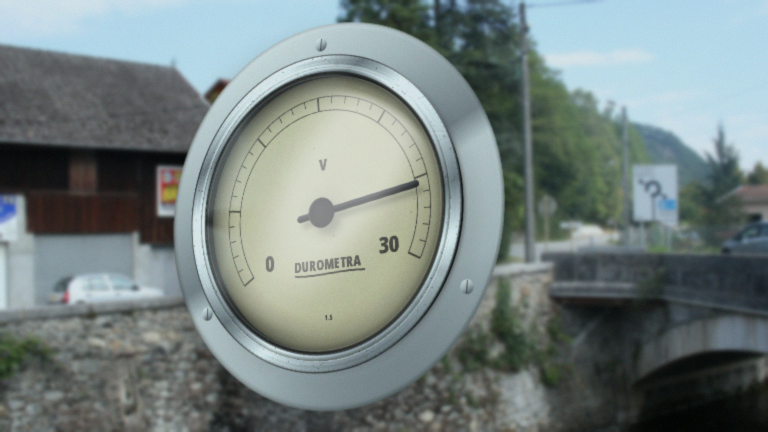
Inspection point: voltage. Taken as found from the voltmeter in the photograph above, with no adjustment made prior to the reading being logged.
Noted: 25.5 V
